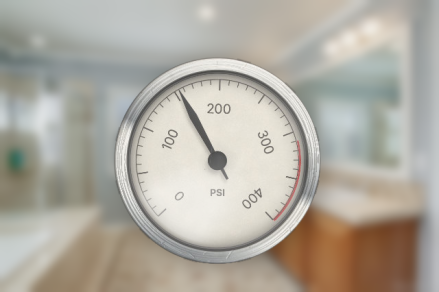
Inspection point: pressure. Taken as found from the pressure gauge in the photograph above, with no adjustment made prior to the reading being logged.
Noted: 155 psi
